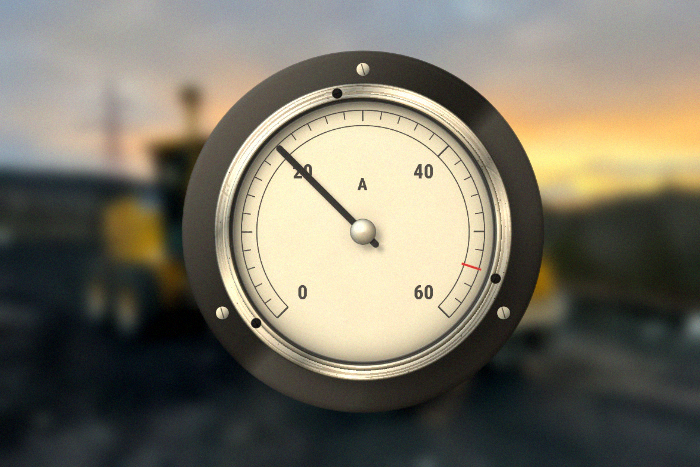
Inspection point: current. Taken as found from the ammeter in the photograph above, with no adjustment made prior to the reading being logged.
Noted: 20 A
